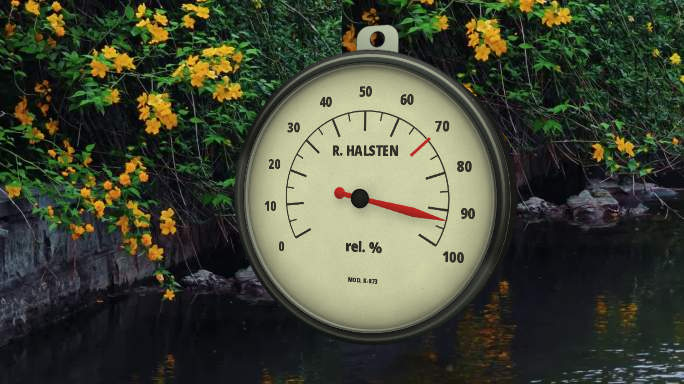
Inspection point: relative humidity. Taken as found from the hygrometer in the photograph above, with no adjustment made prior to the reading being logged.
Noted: 92.5 %
